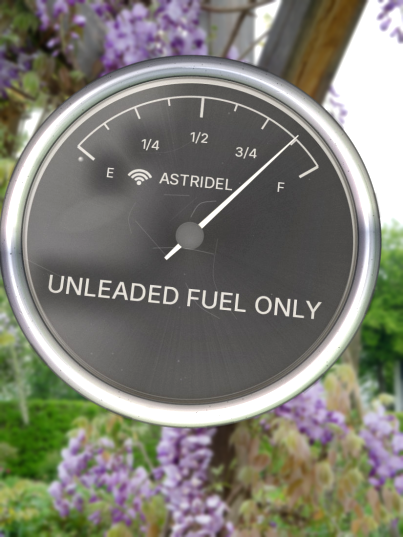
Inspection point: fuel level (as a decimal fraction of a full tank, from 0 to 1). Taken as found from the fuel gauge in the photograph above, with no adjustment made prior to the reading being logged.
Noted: 0.875
